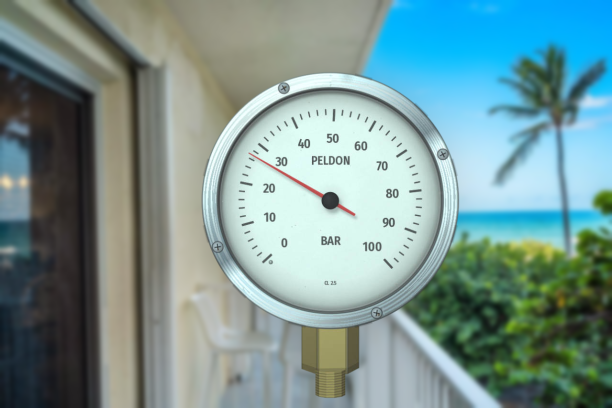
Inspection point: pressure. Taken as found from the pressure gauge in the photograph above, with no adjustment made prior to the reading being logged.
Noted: 27 bar
